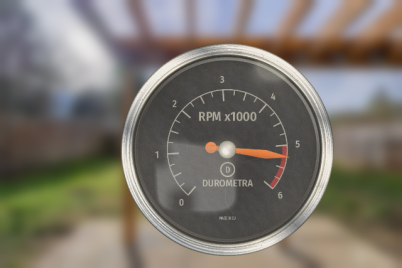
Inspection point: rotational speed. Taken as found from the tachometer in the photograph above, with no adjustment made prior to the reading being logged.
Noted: 5250 rpm
